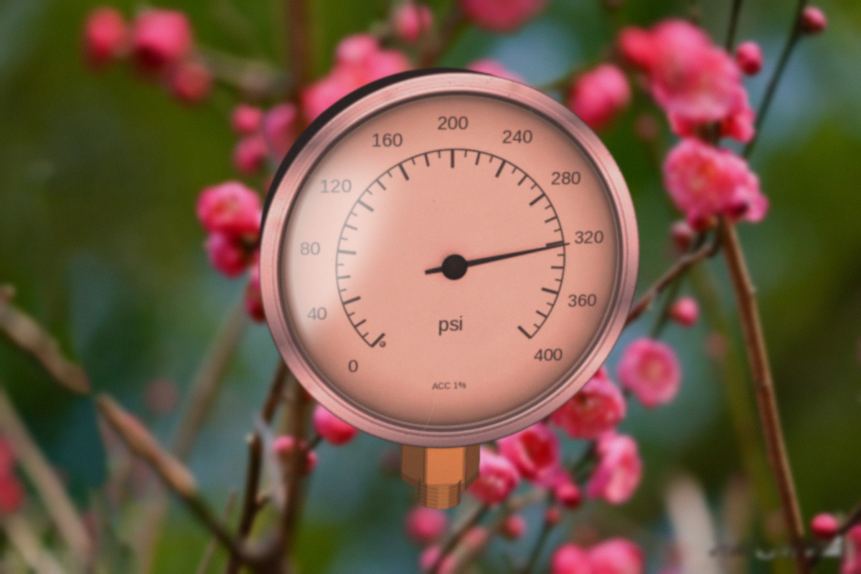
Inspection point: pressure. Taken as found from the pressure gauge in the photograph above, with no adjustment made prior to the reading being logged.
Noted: 320 psi
